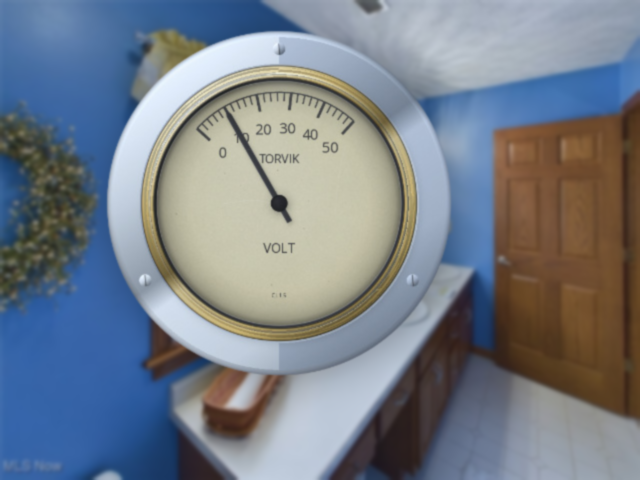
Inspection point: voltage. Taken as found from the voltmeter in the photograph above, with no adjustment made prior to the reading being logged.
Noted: 10 V
